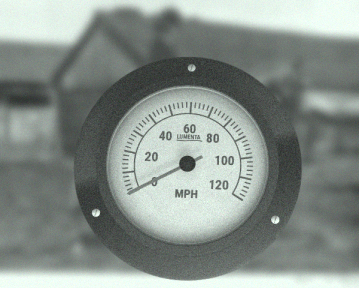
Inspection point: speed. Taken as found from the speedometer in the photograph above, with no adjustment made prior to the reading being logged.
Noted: 0 mph
